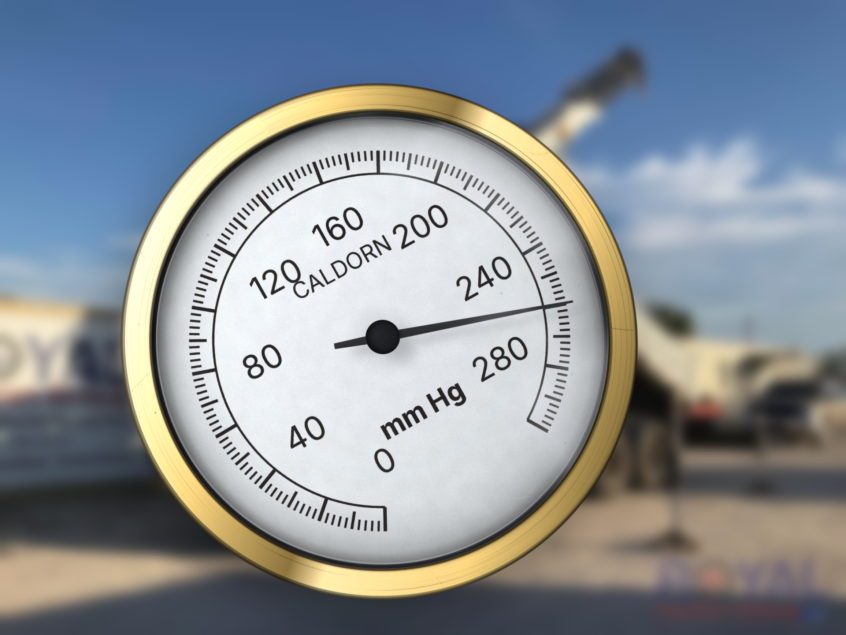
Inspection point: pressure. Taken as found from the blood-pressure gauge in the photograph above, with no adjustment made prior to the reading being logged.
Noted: 260 mmHg
